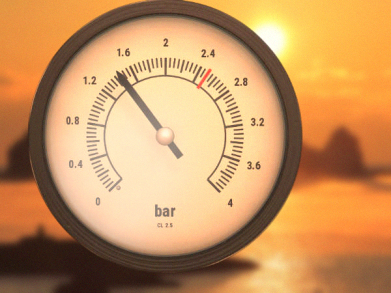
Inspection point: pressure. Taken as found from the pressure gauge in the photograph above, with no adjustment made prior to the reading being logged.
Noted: 1.45 bar
